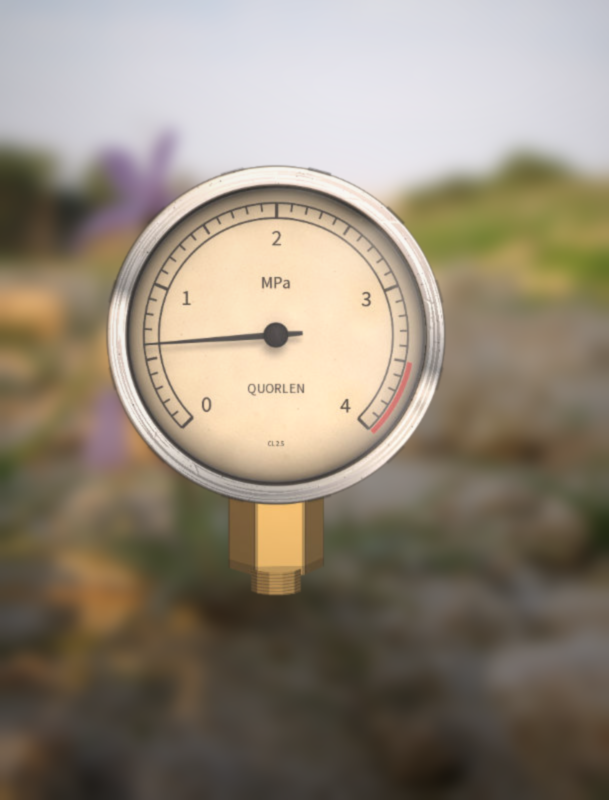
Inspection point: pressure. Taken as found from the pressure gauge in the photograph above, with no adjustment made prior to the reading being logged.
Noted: 0.6 MPa
